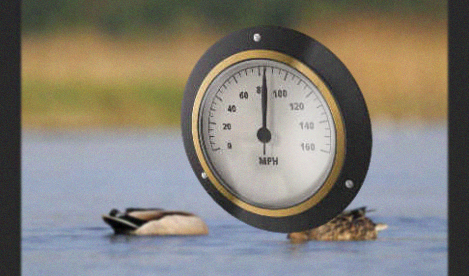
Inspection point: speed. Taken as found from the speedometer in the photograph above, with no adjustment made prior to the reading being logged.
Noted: 85 mph
